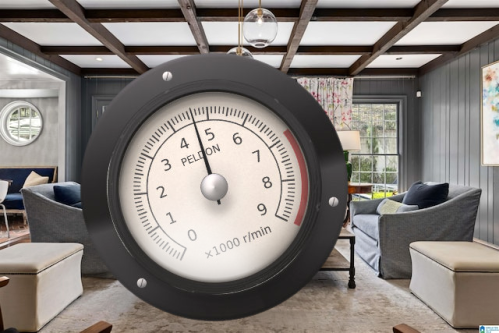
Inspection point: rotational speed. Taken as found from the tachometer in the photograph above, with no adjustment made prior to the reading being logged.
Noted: 4600 rpm
